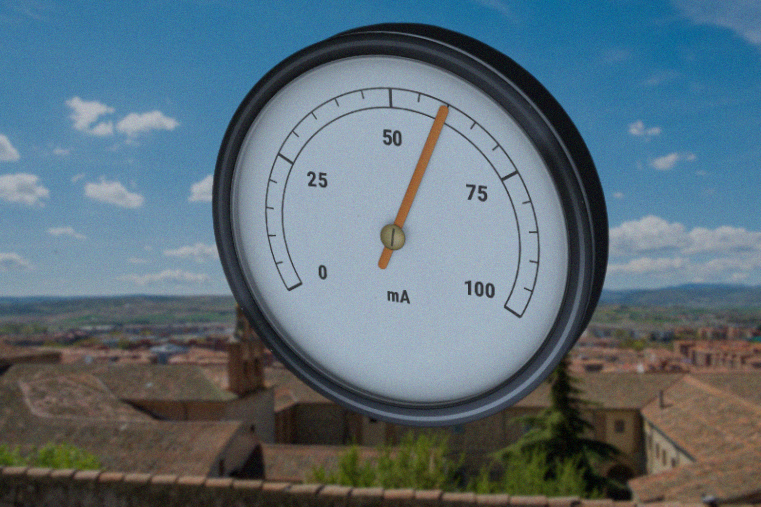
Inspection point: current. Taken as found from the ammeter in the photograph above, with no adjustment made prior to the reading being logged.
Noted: 60 mA
